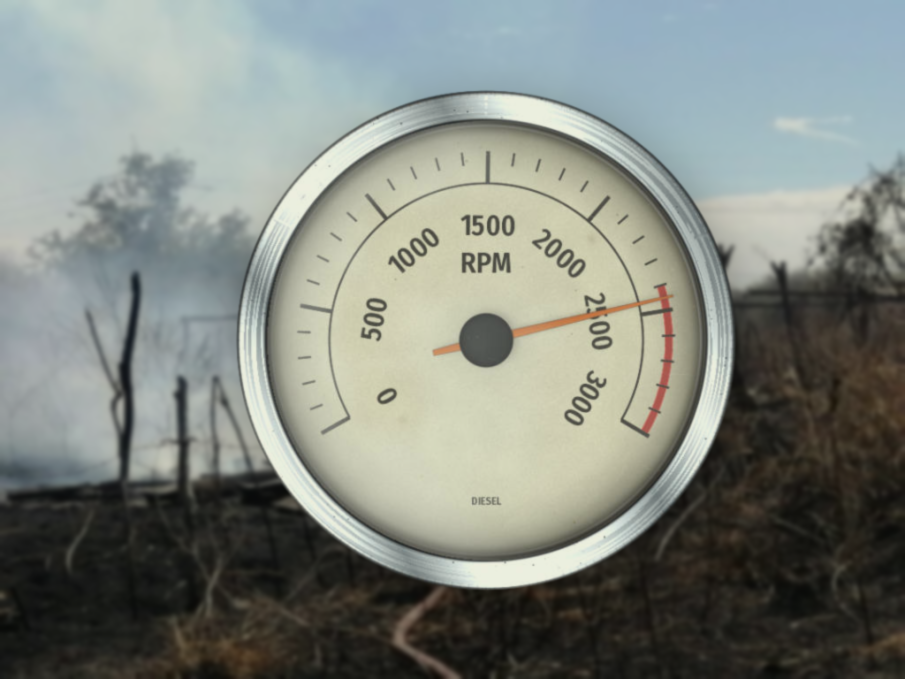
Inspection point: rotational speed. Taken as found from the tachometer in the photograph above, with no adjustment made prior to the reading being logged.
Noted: 2450 rpm
